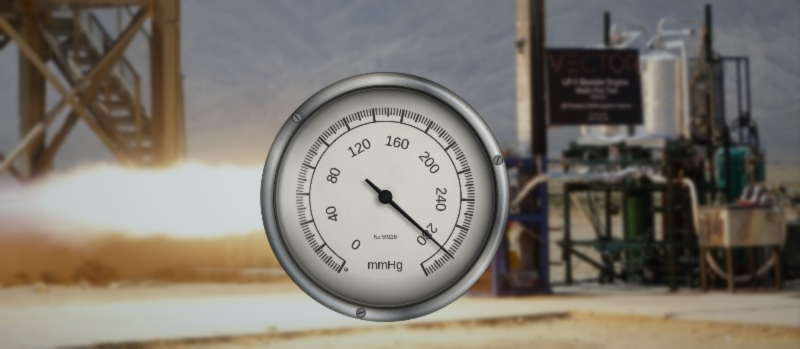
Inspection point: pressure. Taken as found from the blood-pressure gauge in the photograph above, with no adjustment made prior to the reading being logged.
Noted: 280 mmHg
